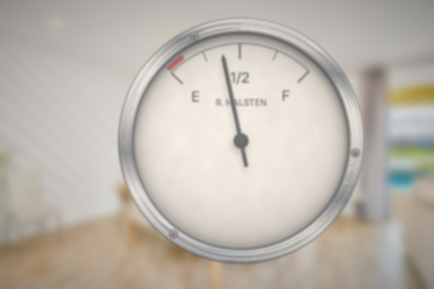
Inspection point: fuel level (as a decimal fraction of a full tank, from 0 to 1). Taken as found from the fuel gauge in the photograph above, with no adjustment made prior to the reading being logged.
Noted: 0.375
